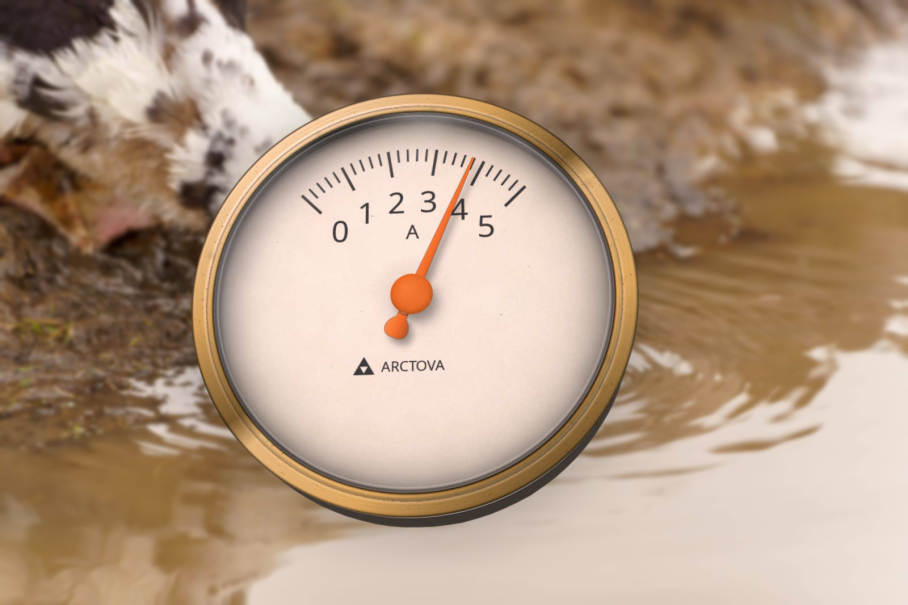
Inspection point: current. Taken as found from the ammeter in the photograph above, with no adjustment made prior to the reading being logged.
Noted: 3.8 A
